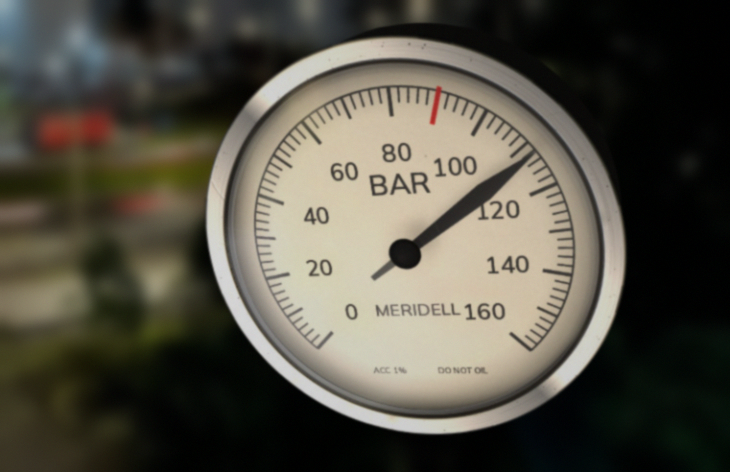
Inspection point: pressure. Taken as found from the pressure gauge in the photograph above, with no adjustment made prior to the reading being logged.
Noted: 112 bar
